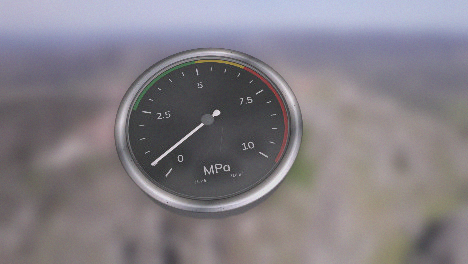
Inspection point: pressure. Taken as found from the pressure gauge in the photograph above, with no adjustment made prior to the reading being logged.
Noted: 0.5 MPa
